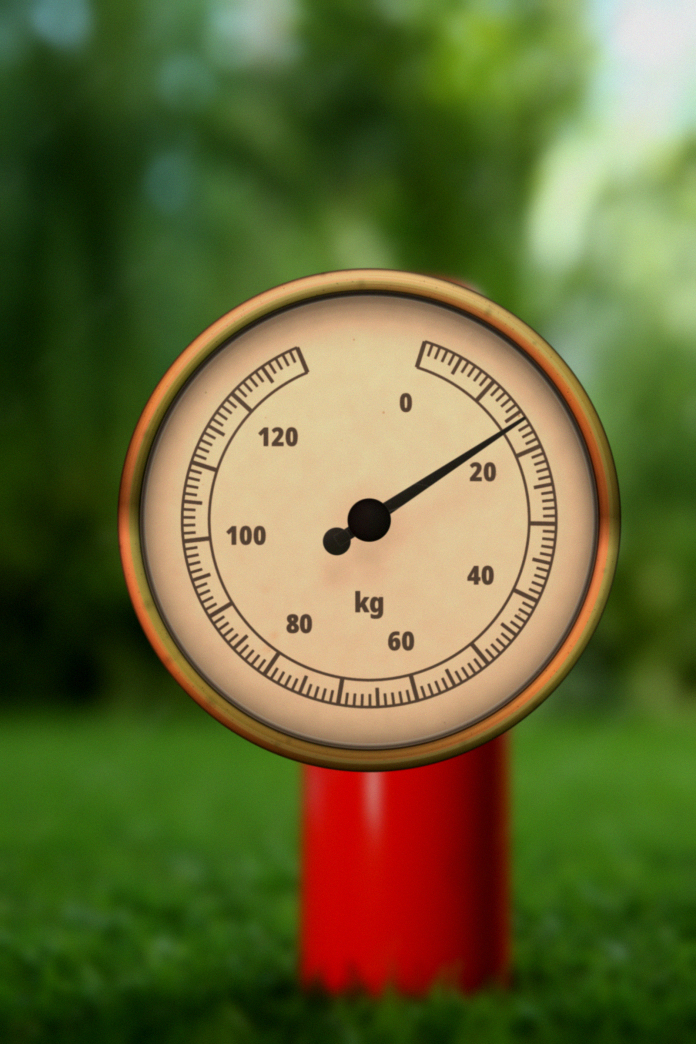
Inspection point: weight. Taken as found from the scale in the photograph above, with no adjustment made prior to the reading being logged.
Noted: 16 kg
